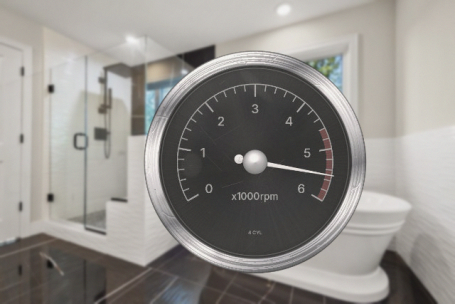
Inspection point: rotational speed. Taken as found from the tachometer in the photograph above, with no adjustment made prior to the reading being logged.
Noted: 5500 rpm
